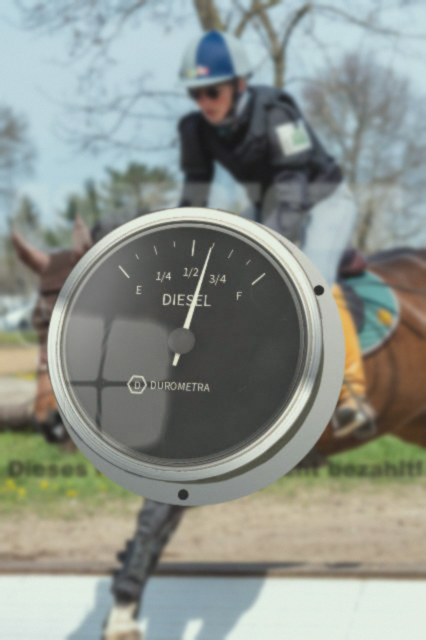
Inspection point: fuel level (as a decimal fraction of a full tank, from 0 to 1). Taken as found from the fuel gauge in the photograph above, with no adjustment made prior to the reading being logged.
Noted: 0.625
